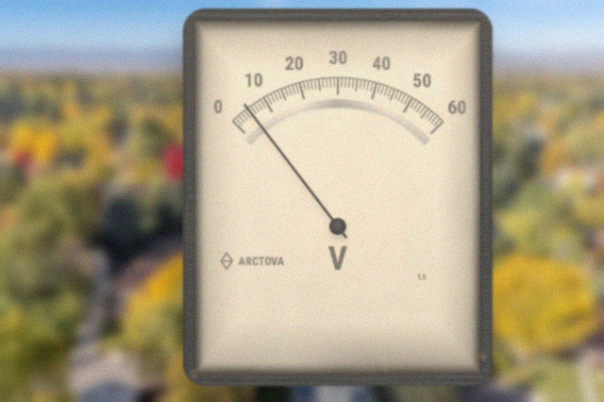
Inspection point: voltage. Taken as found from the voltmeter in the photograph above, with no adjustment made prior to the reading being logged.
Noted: 5 V
